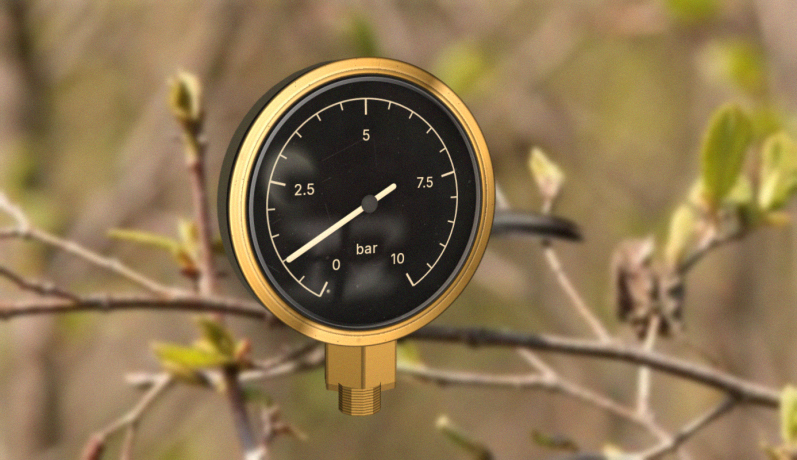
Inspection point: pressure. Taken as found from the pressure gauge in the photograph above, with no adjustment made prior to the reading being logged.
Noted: 1 bar
